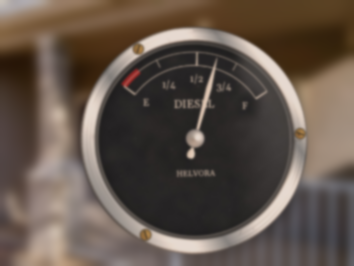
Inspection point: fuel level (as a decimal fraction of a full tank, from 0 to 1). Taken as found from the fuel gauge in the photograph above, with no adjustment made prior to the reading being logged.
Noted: 0.625
